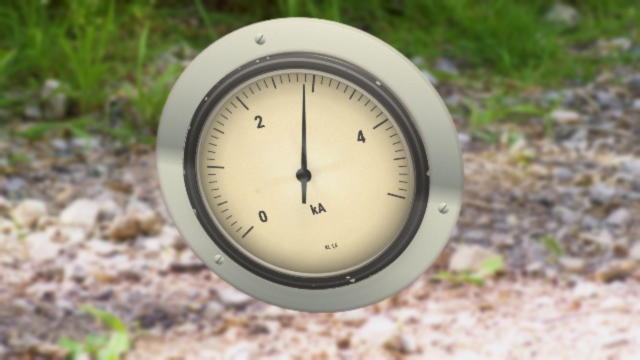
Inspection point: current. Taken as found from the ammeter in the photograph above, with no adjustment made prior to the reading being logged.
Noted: 2.9 kA
